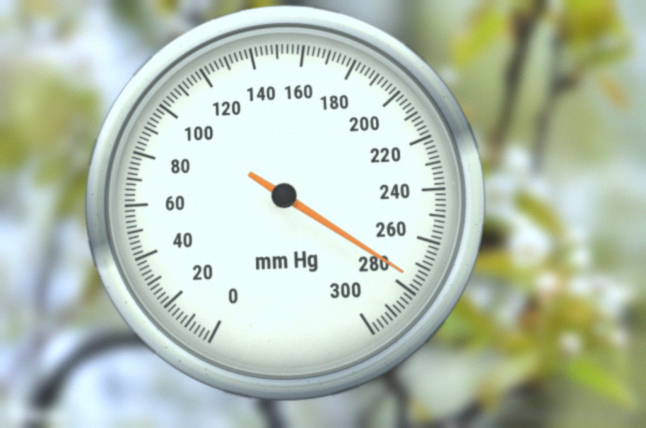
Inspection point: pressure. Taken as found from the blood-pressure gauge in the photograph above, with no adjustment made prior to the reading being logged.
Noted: 276 mmHg
